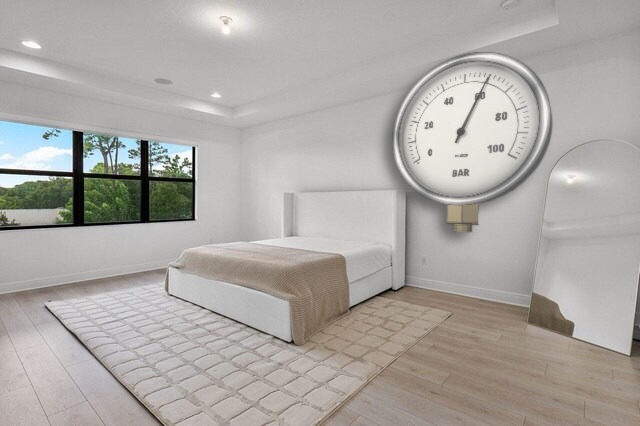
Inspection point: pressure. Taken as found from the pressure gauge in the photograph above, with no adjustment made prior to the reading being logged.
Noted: 60 bar
